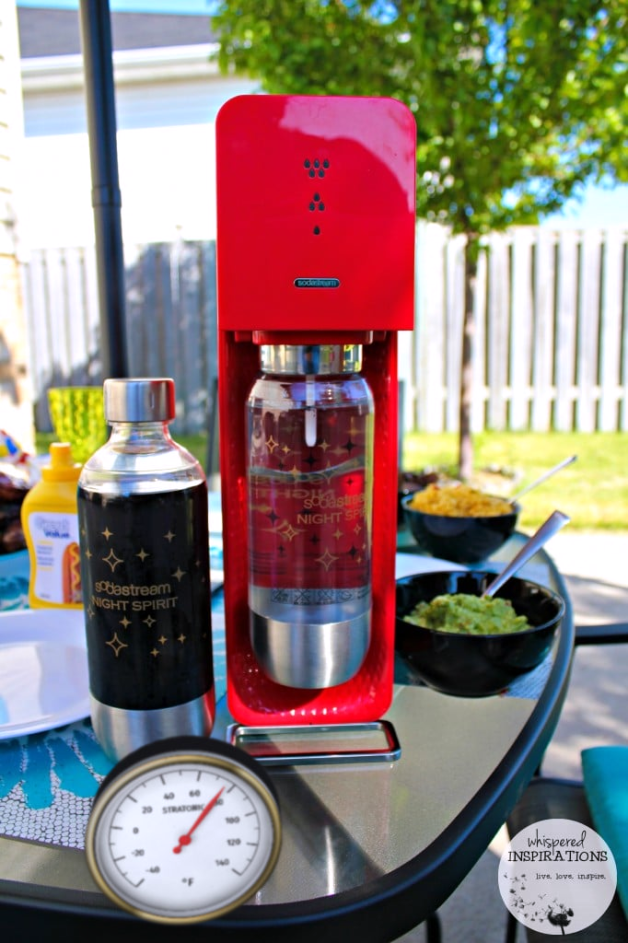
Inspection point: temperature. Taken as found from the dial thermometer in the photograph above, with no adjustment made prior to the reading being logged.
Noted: 75 °F
